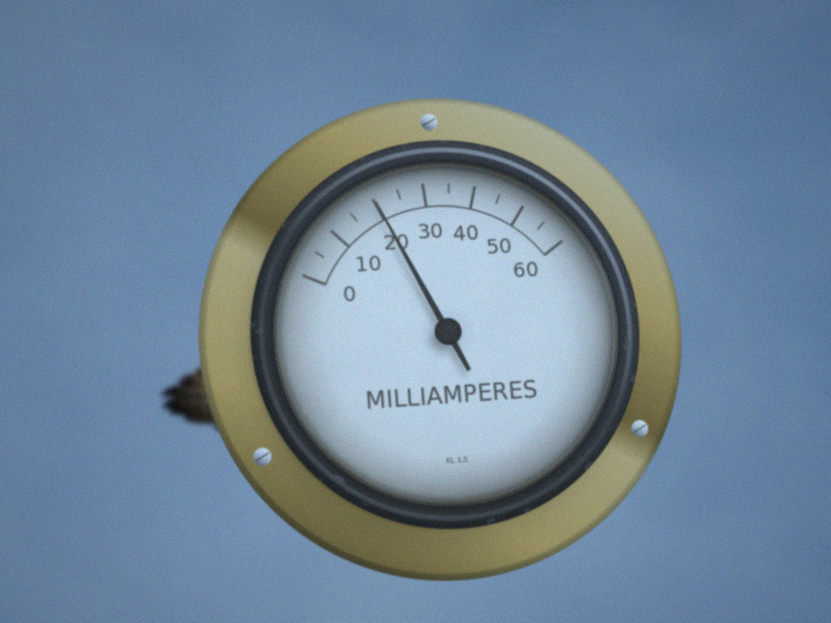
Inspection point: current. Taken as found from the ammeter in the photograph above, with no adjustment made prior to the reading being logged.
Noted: 20 mA
